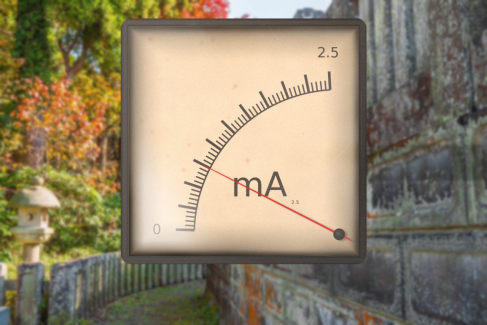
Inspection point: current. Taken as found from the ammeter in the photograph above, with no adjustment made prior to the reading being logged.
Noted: 0.75 mA
